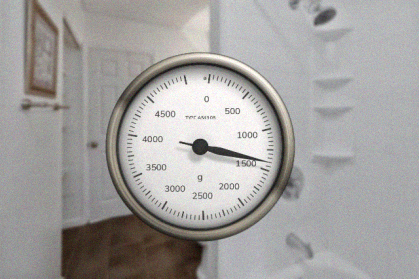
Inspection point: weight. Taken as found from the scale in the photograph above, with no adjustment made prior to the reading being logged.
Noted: 1400 g
